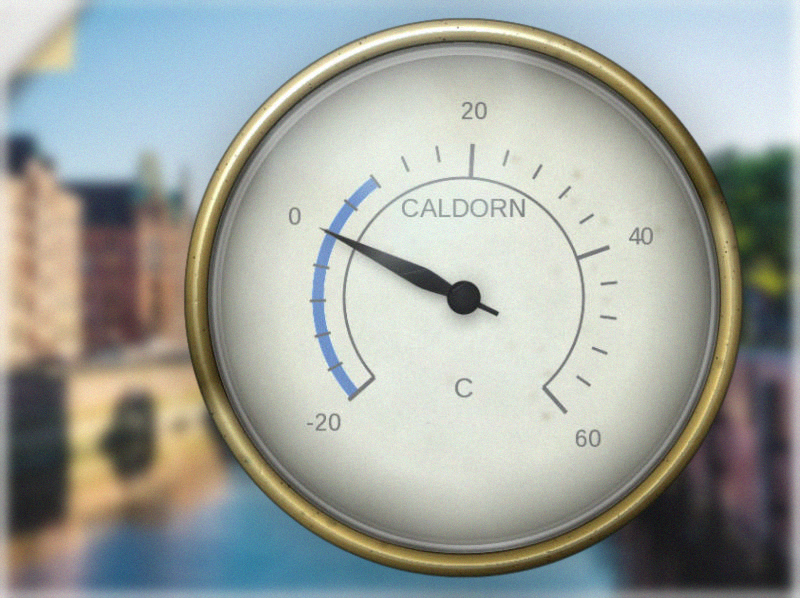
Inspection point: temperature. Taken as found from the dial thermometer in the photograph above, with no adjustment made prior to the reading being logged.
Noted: 0 °C
